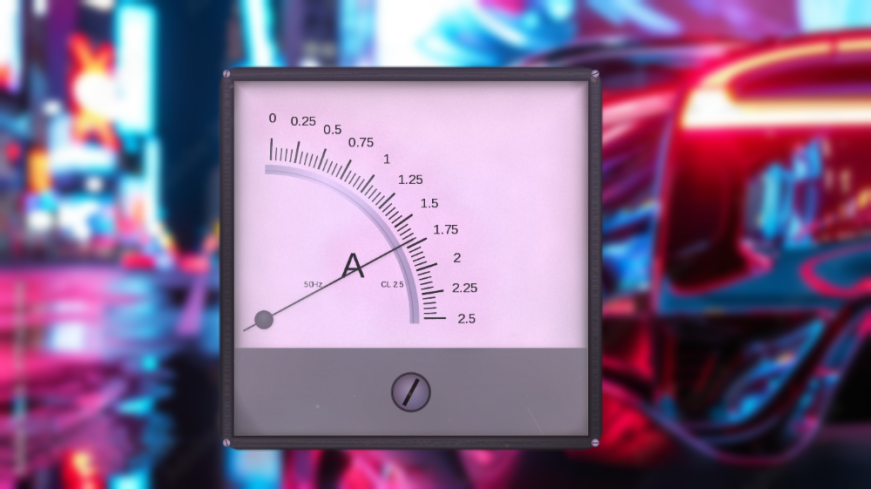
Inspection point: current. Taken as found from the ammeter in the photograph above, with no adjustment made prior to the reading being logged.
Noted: 1.7 A
